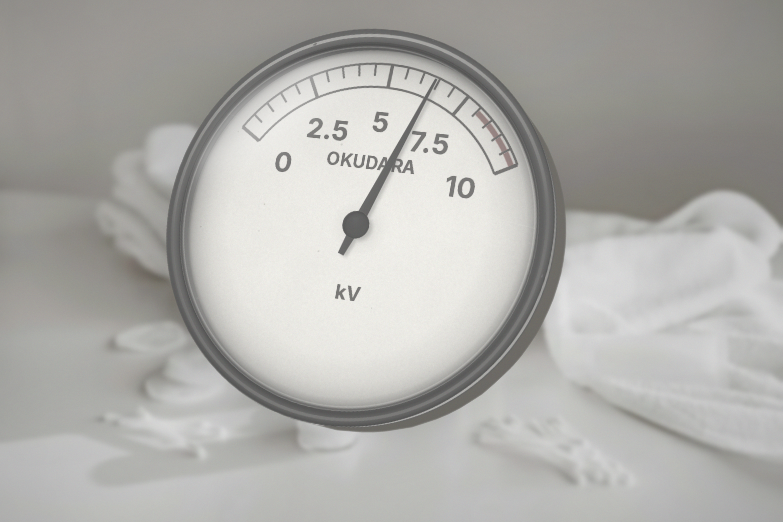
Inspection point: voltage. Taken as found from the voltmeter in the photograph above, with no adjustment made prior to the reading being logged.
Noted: 6.5 kV
